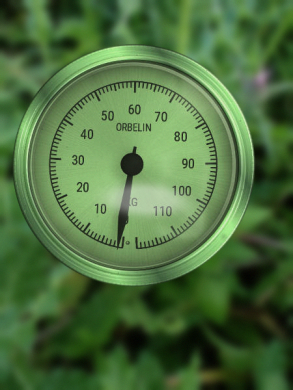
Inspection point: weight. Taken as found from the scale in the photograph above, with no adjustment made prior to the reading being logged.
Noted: 1 kg
